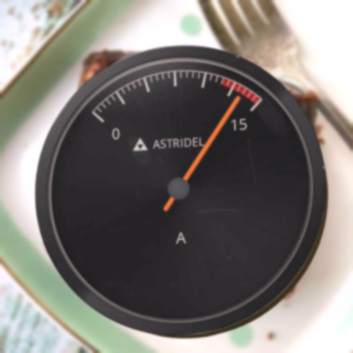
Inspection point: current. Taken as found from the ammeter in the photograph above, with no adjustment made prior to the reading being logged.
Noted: 13.5 A
